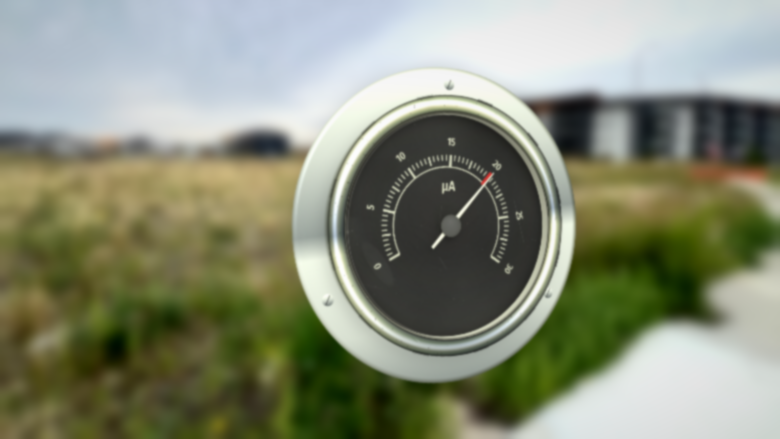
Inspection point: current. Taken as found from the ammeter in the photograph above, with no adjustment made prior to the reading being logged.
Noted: 20 µA
